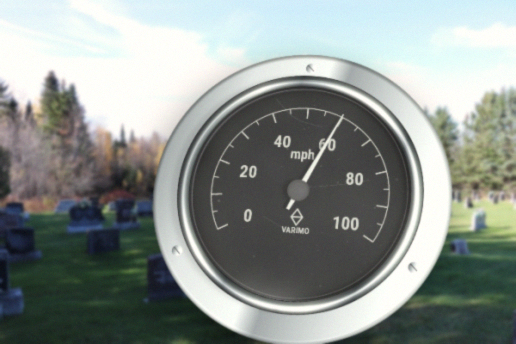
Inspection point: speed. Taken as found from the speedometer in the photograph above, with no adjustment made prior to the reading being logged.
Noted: 60 mph
